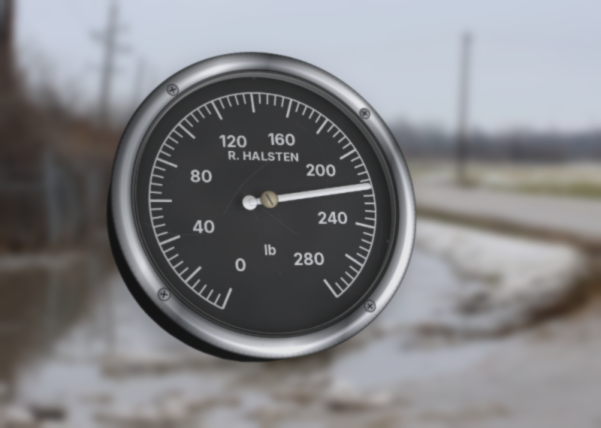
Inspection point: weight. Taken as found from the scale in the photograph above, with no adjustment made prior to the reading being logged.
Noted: 220 lb
